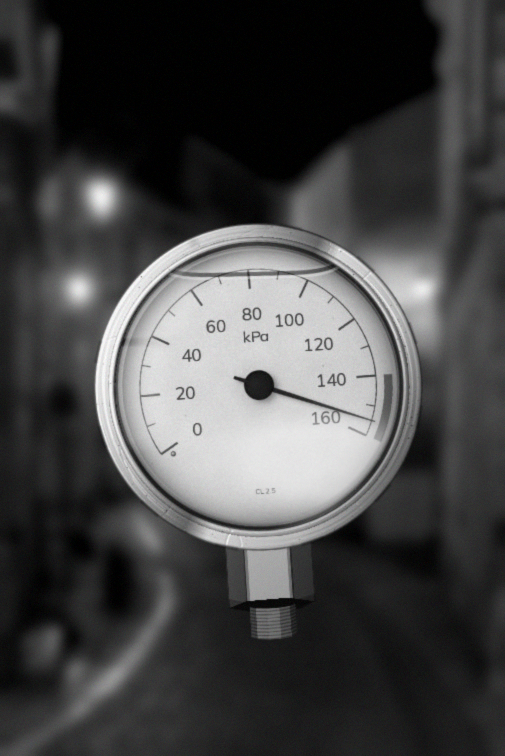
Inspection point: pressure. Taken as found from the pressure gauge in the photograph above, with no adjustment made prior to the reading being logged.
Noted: 155 kPa
